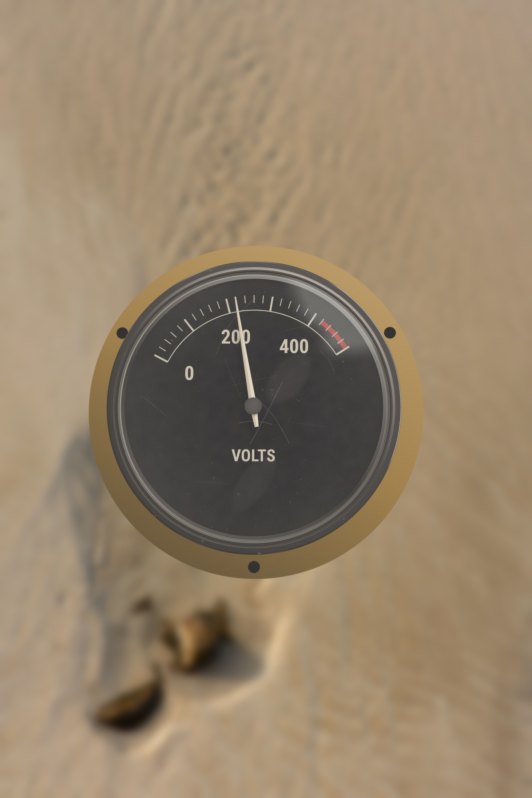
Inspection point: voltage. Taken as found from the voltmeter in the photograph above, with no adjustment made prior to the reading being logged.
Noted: 220 V
